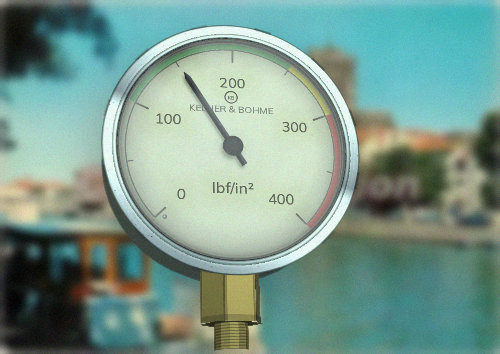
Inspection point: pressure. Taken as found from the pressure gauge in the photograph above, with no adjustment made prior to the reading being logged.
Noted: 150 psi
